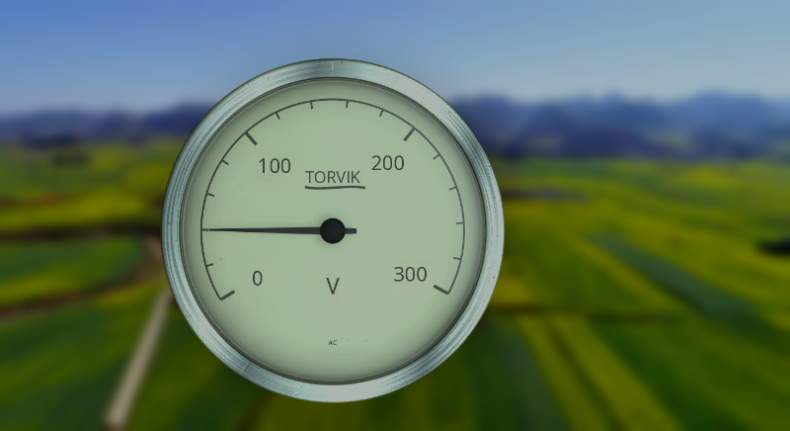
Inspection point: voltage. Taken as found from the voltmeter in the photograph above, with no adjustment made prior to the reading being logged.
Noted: 40 V
